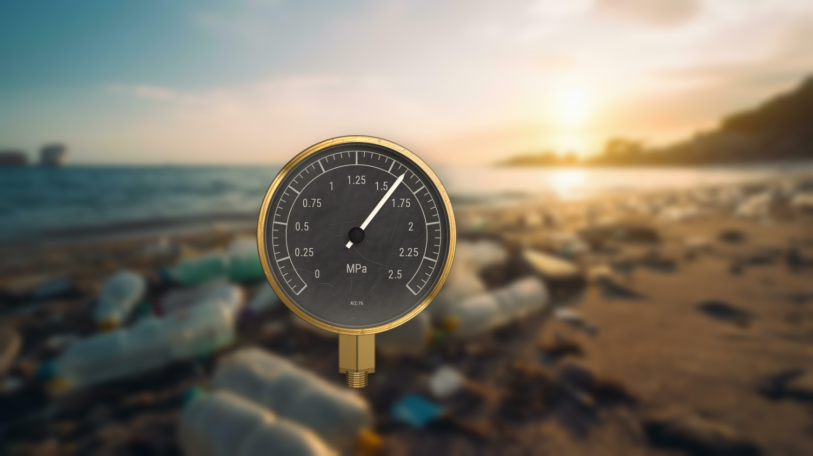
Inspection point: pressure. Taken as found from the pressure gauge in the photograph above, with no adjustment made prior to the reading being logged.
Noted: 1.6 MPa
